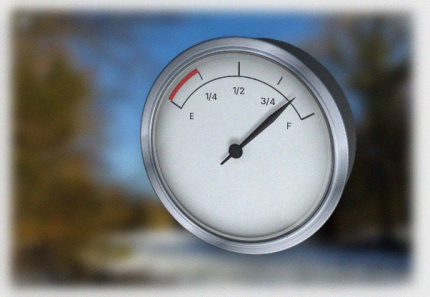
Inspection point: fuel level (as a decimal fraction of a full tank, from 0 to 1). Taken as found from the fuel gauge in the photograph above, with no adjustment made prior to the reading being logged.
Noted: 0.875
